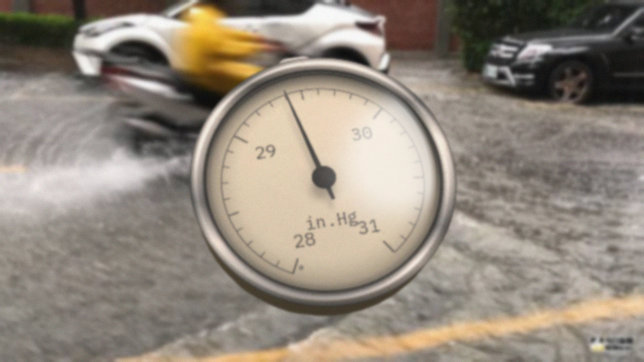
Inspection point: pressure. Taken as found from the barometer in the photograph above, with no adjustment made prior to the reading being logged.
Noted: 29.4 inHg
